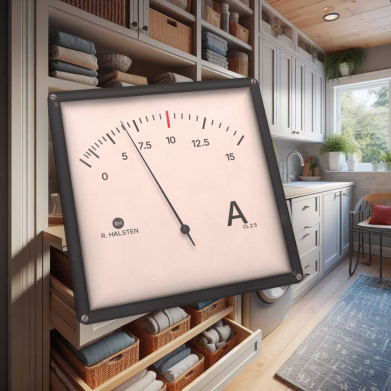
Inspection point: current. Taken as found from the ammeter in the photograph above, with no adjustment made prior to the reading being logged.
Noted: 6.5 A
